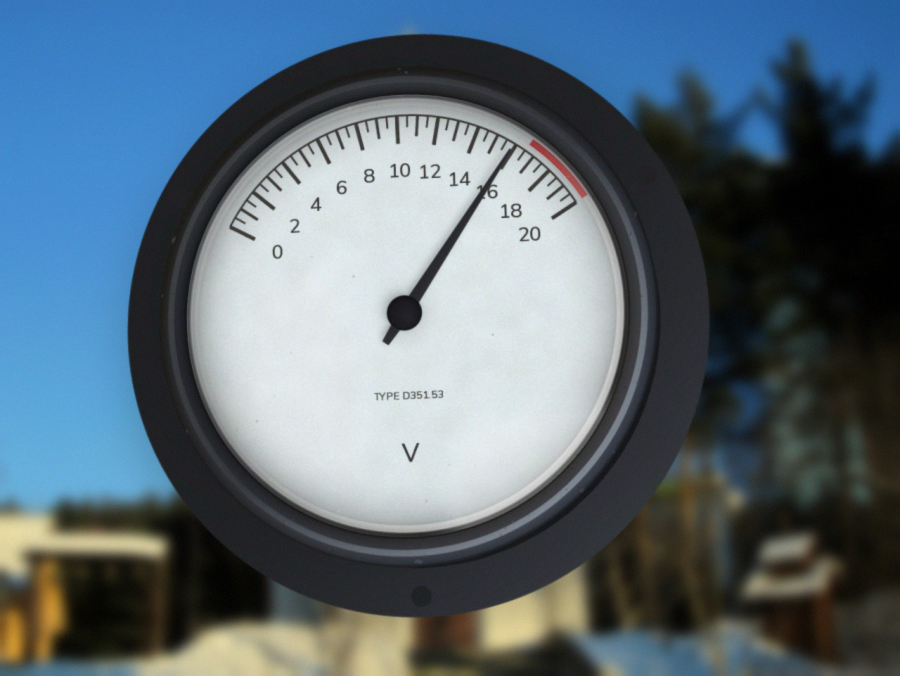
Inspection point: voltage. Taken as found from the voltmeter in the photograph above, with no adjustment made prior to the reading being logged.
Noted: 16 V
